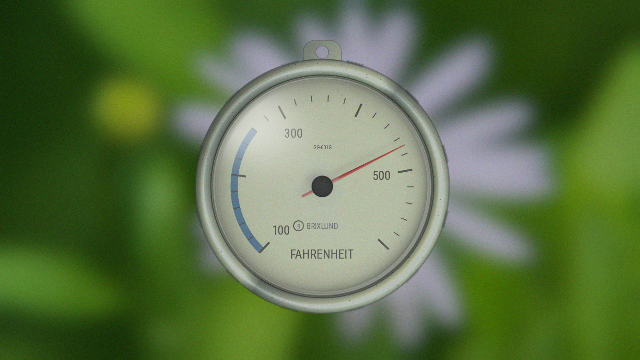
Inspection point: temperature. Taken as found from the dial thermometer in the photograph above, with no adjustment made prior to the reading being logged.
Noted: 470 °F
